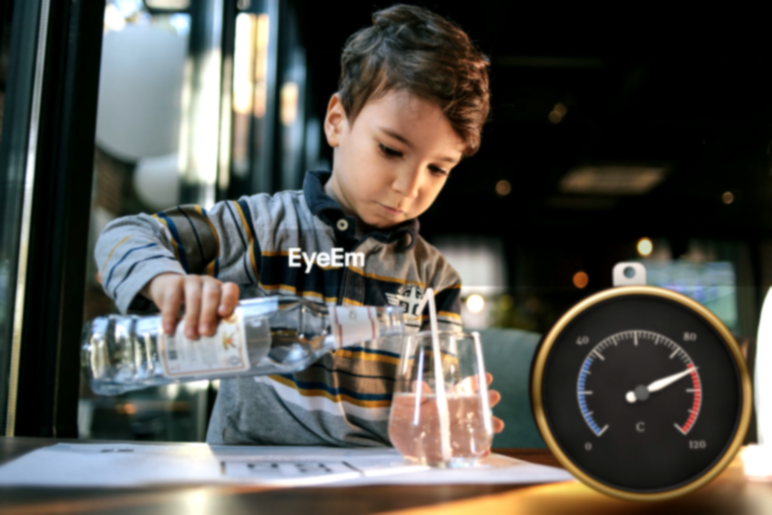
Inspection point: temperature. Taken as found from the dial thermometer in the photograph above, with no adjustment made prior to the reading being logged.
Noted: 90 °C
